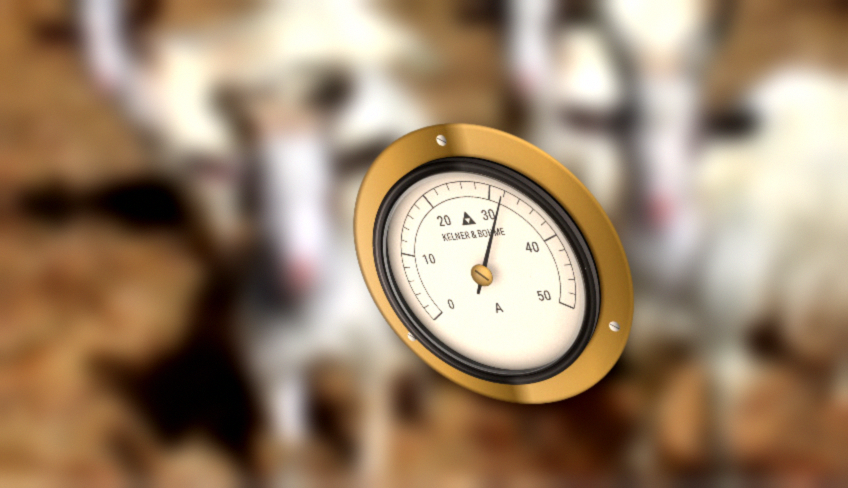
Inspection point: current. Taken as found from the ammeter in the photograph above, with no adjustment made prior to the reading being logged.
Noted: 32 A
